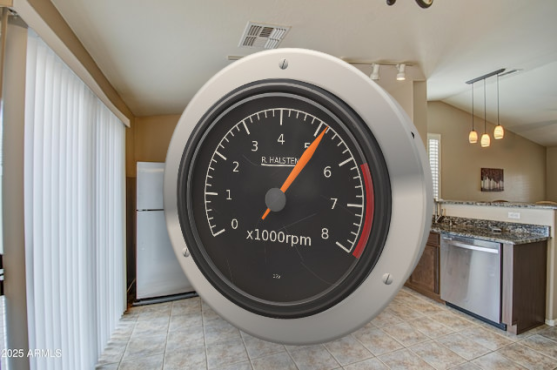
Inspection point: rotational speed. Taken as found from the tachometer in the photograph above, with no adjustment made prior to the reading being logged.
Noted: 5200 rpm
